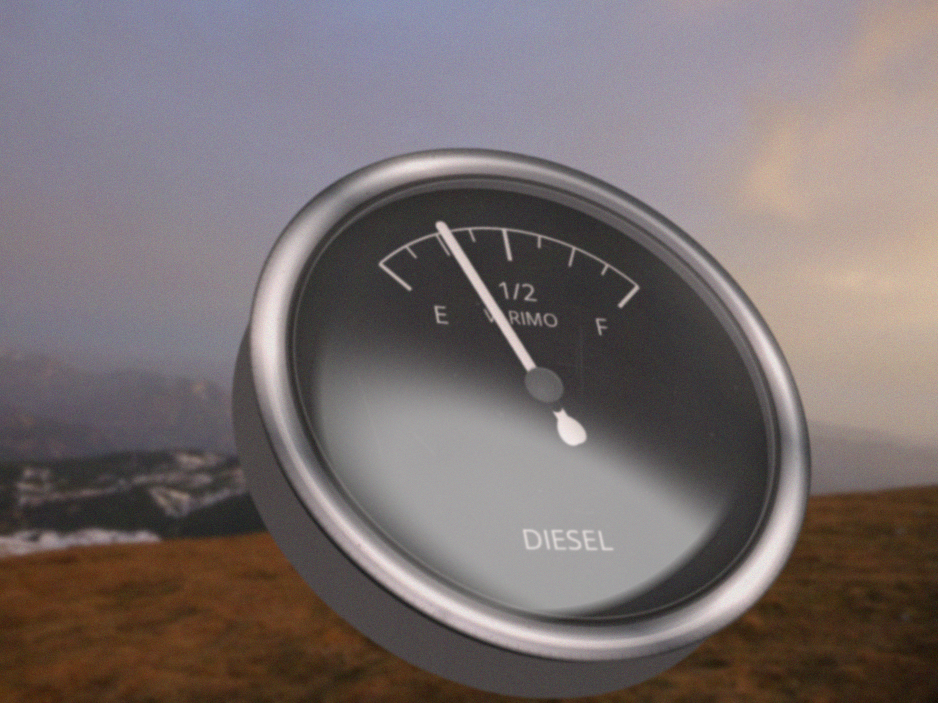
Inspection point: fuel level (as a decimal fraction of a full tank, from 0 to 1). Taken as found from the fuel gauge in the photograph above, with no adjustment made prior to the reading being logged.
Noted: 0.25
